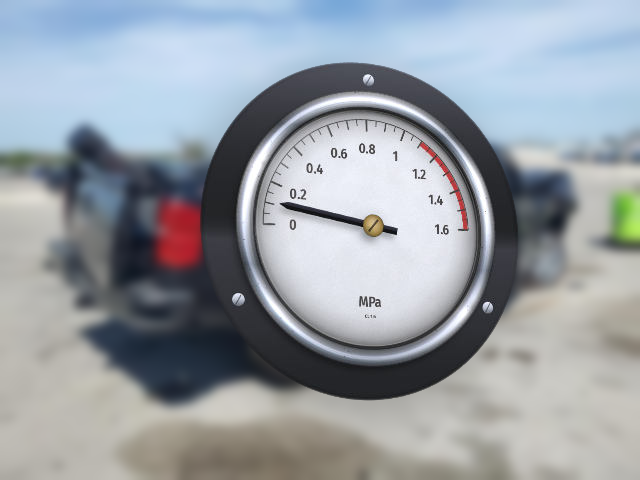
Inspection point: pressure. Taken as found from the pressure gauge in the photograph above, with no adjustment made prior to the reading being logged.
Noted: 0.1 MPa
